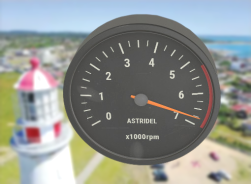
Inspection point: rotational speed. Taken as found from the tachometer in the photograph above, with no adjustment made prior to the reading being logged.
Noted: 6750 rpm
